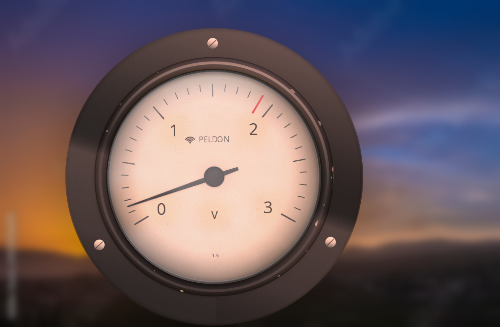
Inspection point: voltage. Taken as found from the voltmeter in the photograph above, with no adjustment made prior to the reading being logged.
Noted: 0.15 V
